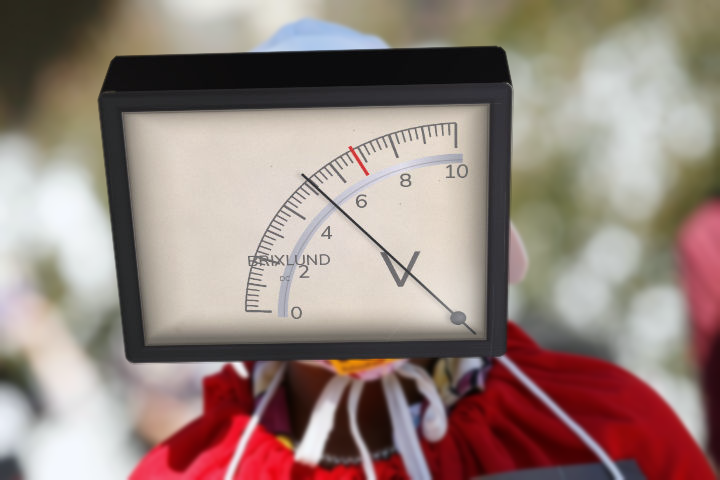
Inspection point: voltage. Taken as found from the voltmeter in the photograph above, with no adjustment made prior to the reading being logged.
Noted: 5.2 V
